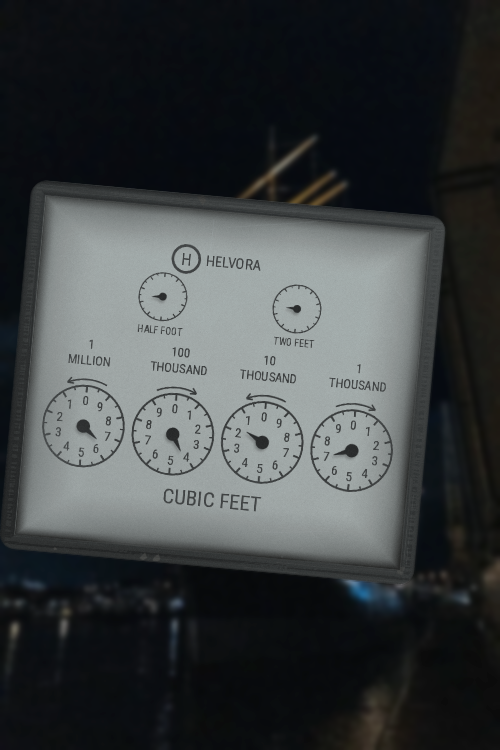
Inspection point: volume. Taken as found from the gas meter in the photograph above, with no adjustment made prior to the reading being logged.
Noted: 641700 ft³
